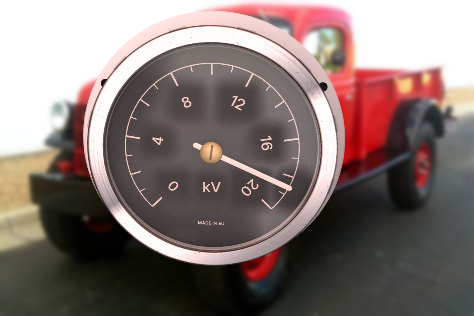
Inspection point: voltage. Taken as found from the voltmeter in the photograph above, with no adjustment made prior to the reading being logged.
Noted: 18.5 kV
